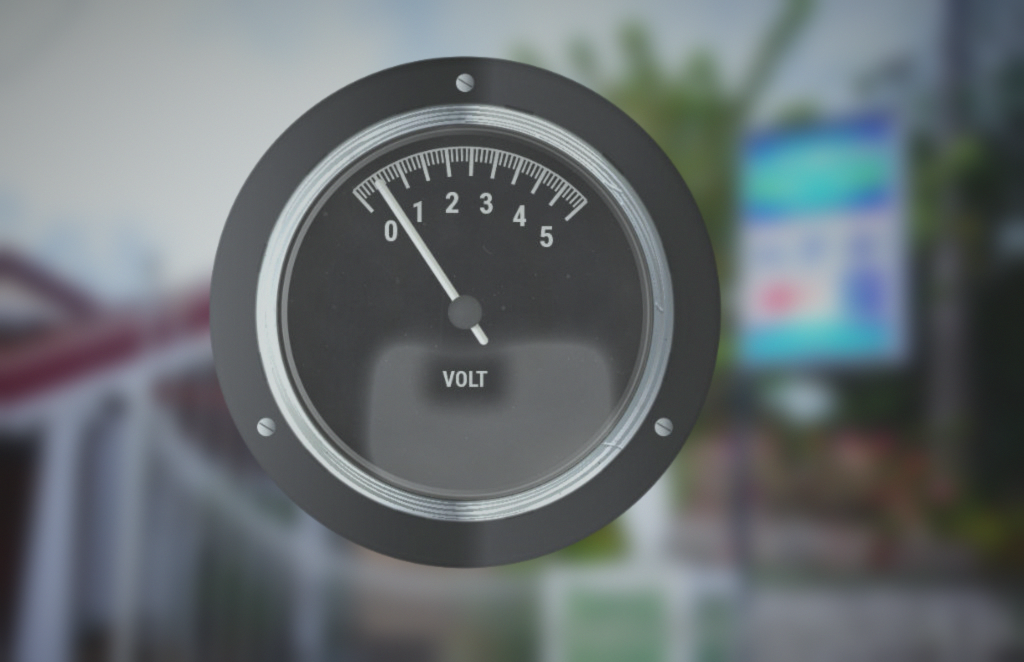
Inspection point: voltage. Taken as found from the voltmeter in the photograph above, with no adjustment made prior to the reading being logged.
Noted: 0.5 V
